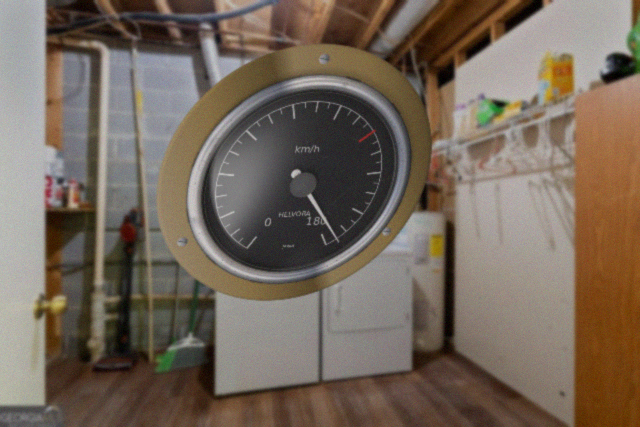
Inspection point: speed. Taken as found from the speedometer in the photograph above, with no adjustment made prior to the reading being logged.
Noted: 175 km/h
